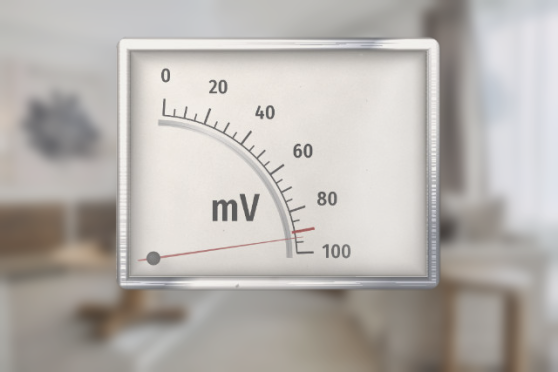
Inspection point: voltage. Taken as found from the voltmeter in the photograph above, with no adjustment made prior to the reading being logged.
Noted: 92.5 mV
